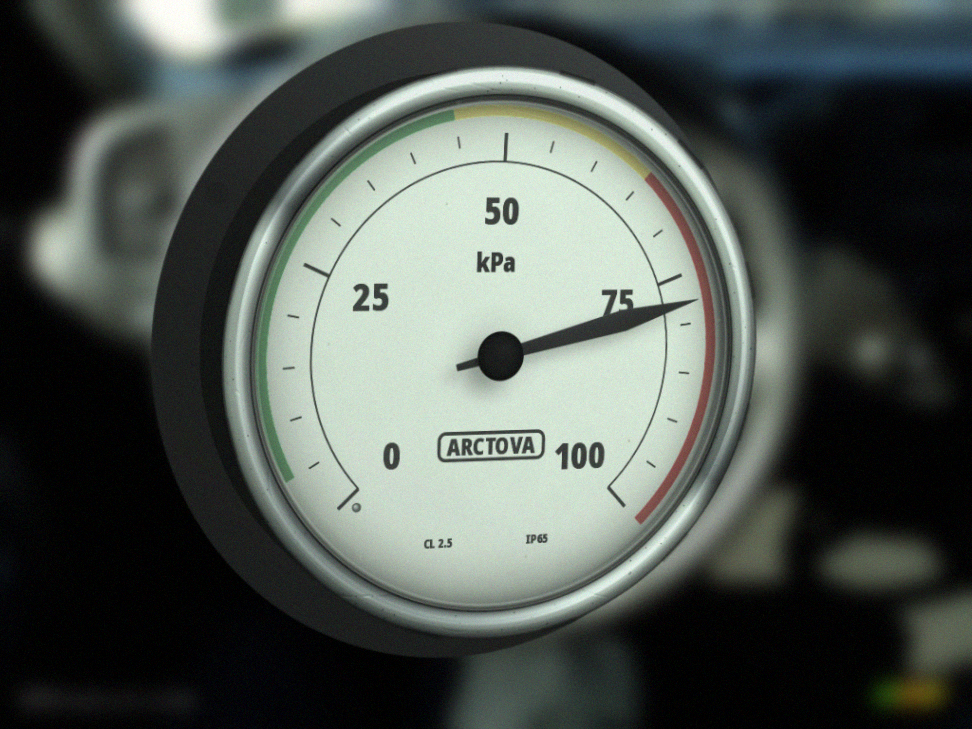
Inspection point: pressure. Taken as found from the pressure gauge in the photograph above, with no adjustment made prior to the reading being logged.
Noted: 77.5 kPa
